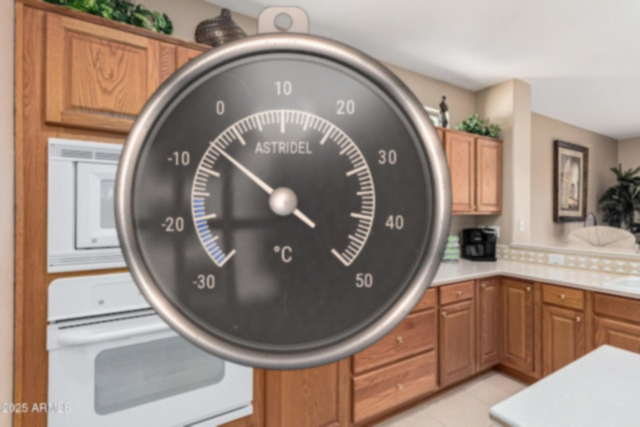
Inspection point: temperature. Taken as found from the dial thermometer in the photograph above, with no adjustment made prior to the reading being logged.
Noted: -5 °C
